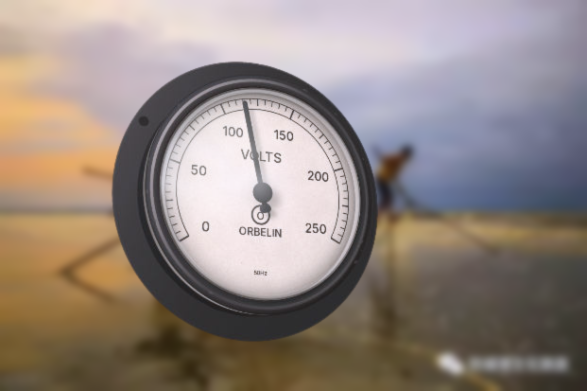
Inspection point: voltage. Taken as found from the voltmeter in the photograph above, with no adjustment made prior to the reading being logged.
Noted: 115 V
